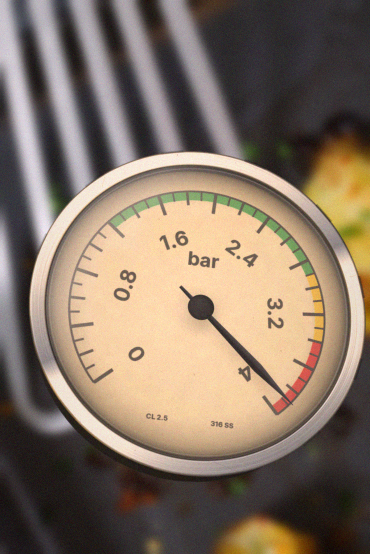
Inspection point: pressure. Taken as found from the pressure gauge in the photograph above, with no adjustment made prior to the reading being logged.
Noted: 3.9 bar
